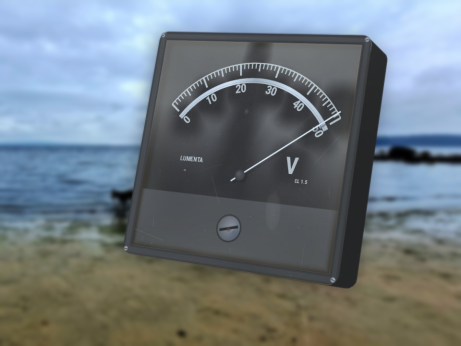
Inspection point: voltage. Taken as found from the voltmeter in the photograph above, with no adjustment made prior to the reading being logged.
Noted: 49 V
